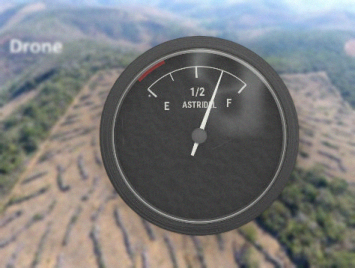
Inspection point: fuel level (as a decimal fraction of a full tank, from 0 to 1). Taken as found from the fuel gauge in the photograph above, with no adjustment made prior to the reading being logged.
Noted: 0.75
